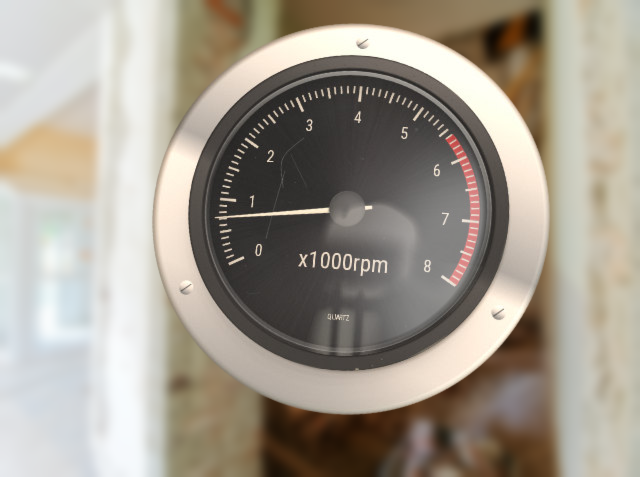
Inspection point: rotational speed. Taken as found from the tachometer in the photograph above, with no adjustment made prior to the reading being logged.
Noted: 700 rpm
